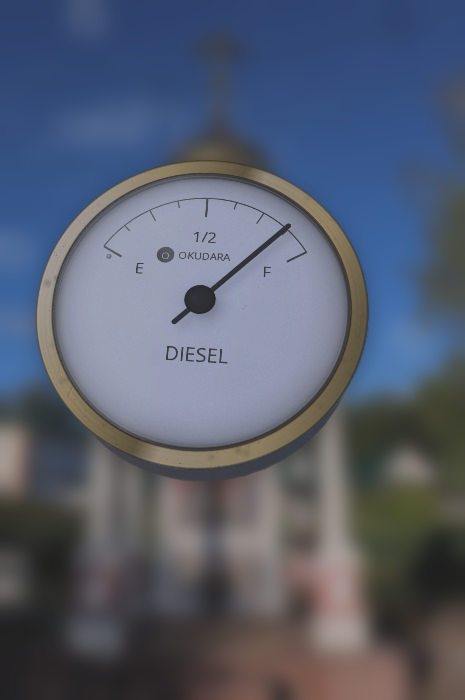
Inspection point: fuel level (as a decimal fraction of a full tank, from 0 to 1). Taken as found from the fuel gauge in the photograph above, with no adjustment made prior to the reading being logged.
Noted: 0.875
